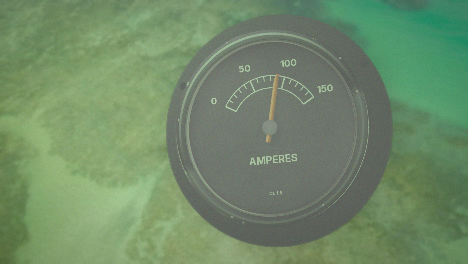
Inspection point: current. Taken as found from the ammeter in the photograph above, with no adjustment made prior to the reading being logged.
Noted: 90 A
